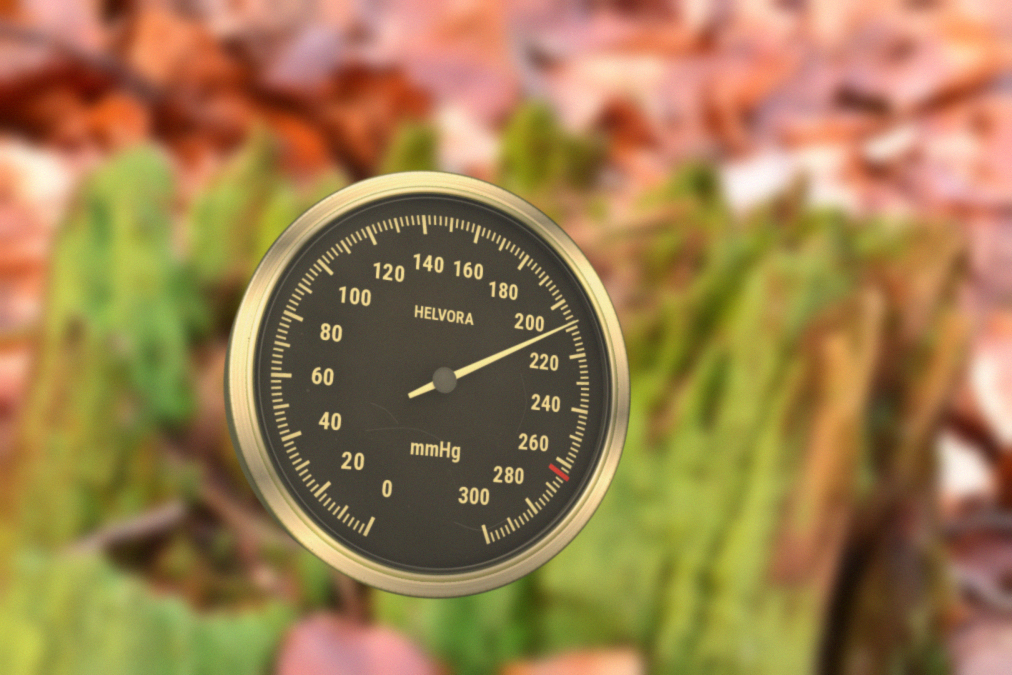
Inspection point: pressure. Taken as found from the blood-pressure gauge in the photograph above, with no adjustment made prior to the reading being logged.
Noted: 208 mmHg
